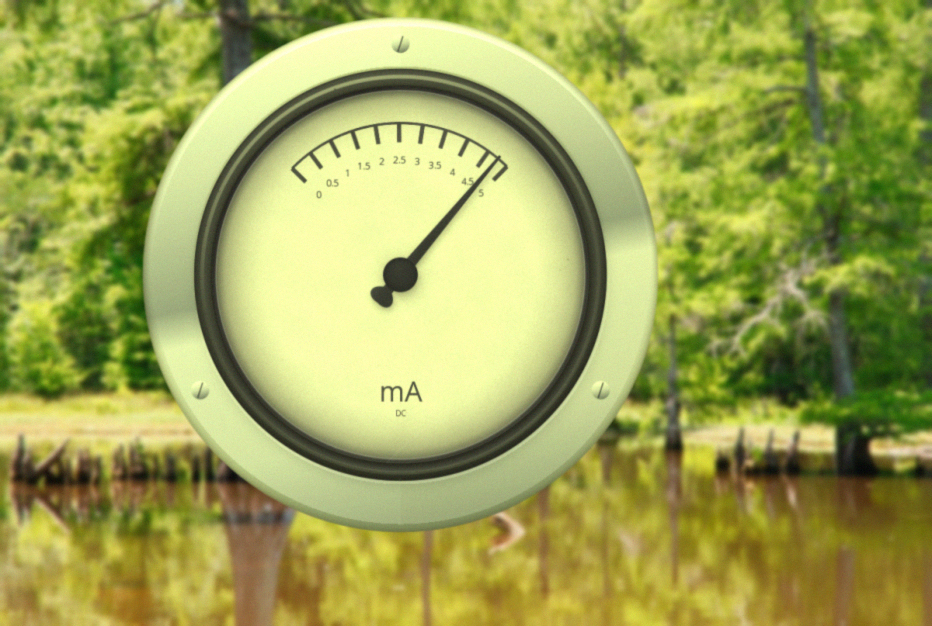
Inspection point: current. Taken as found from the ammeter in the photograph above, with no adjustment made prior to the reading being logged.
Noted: 4.75 mA
